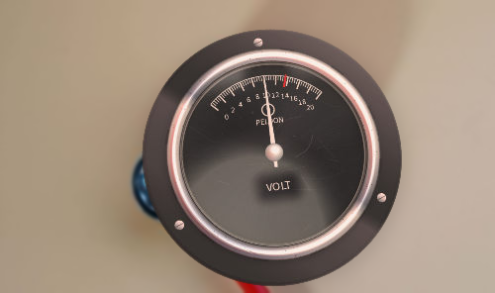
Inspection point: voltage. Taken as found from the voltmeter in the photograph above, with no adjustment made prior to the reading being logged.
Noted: 10 V
